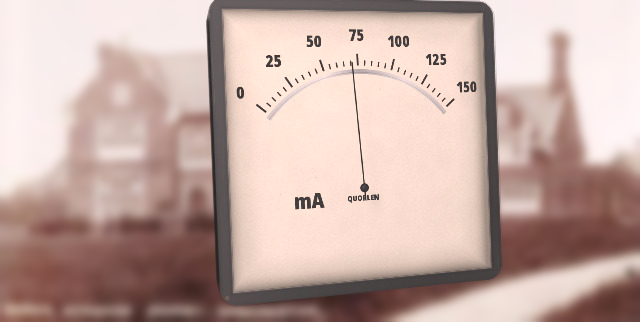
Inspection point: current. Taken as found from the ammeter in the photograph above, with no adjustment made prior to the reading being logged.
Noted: 70 mA
